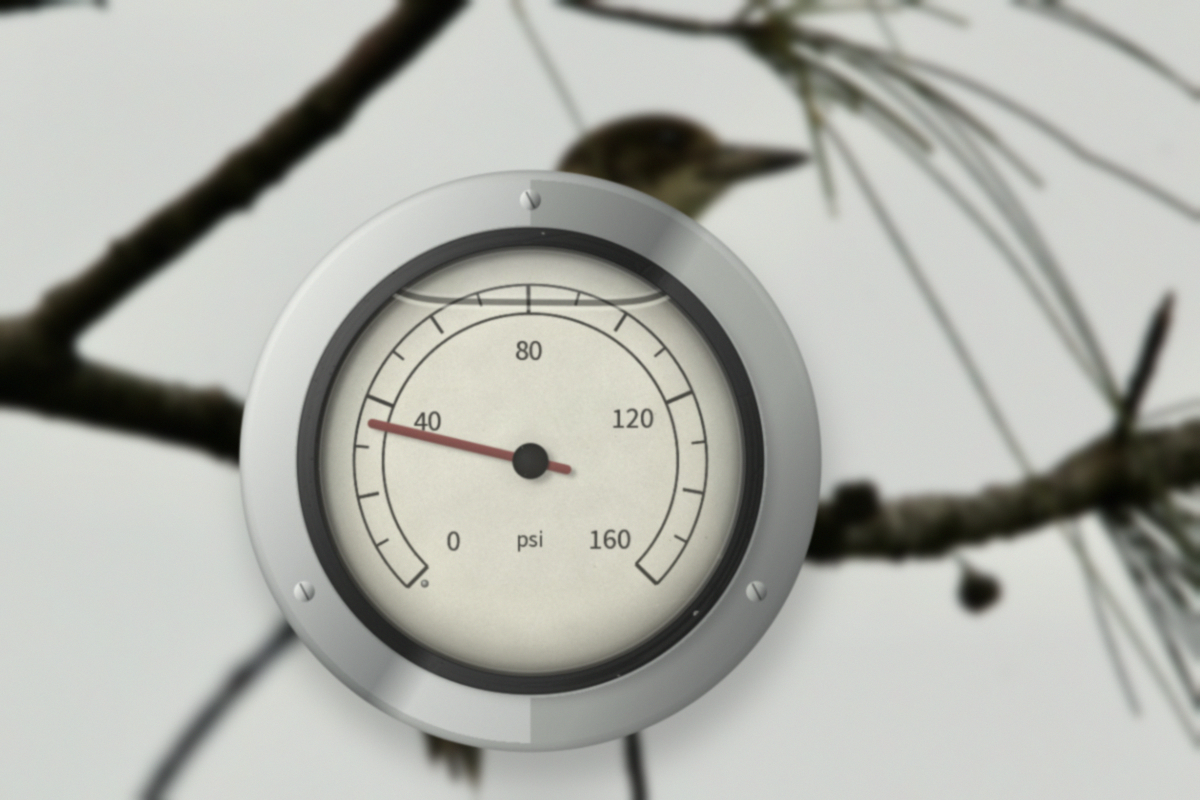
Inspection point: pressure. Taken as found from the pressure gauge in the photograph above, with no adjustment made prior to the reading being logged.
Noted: 35 psi
